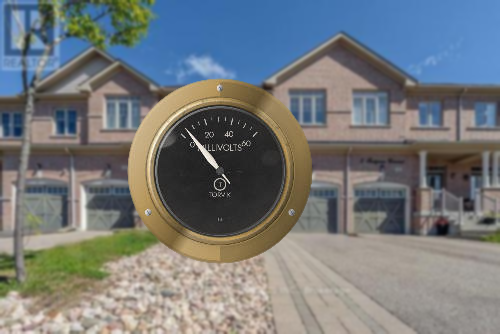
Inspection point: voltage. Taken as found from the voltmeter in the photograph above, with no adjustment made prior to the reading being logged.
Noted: 5 mV
